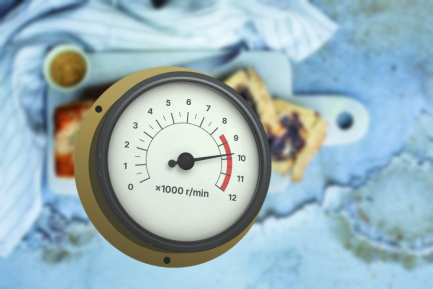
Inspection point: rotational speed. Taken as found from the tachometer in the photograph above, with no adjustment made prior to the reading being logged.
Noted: 9750 rpm
